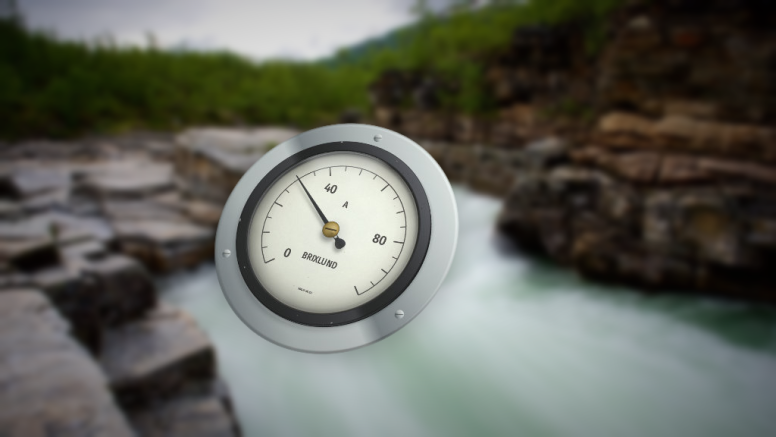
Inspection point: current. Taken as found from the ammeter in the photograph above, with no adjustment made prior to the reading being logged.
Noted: 30 A
